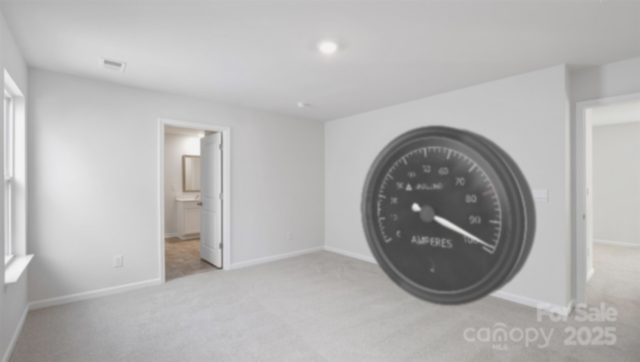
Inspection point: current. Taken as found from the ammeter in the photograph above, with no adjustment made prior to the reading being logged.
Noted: 98 A
